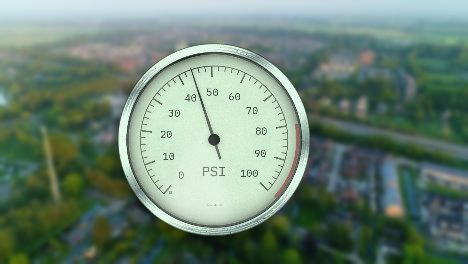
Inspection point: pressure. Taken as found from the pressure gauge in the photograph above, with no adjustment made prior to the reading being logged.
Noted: 44 psi
